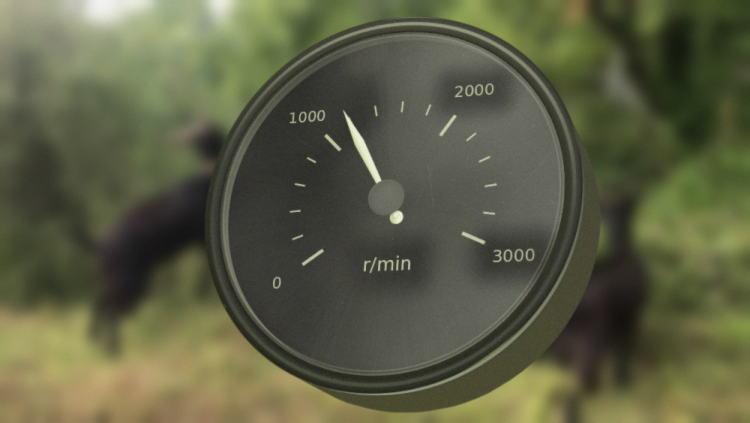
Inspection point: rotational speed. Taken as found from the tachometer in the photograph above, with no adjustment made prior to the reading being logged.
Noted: 1200 rpm
